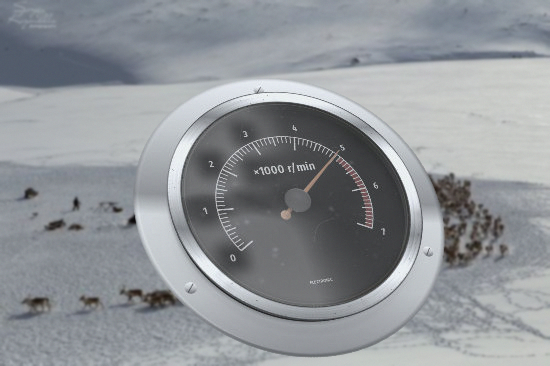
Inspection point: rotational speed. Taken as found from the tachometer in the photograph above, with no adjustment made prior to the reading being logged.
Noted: 5000 rpm
